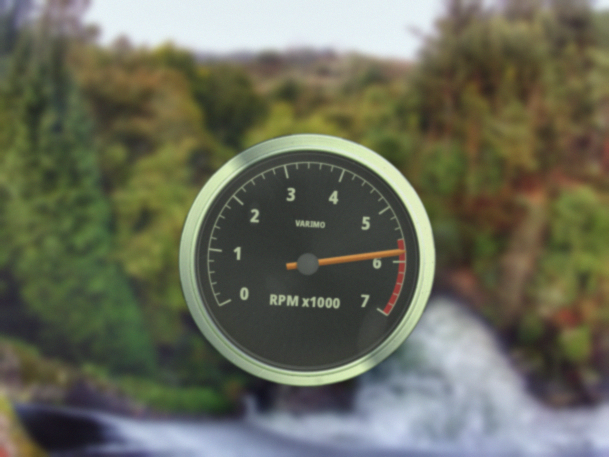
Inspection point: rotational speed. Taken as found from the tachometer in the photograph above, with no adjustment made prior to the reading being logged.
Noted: 5800 rpm
